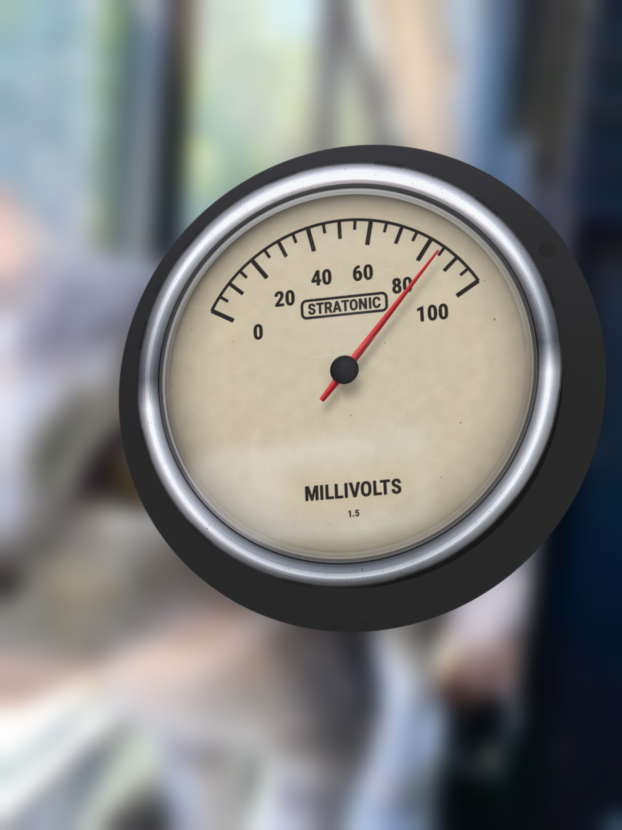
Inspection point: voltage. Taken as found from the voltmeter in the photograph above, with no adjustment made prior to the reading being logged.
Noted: 85 mV
